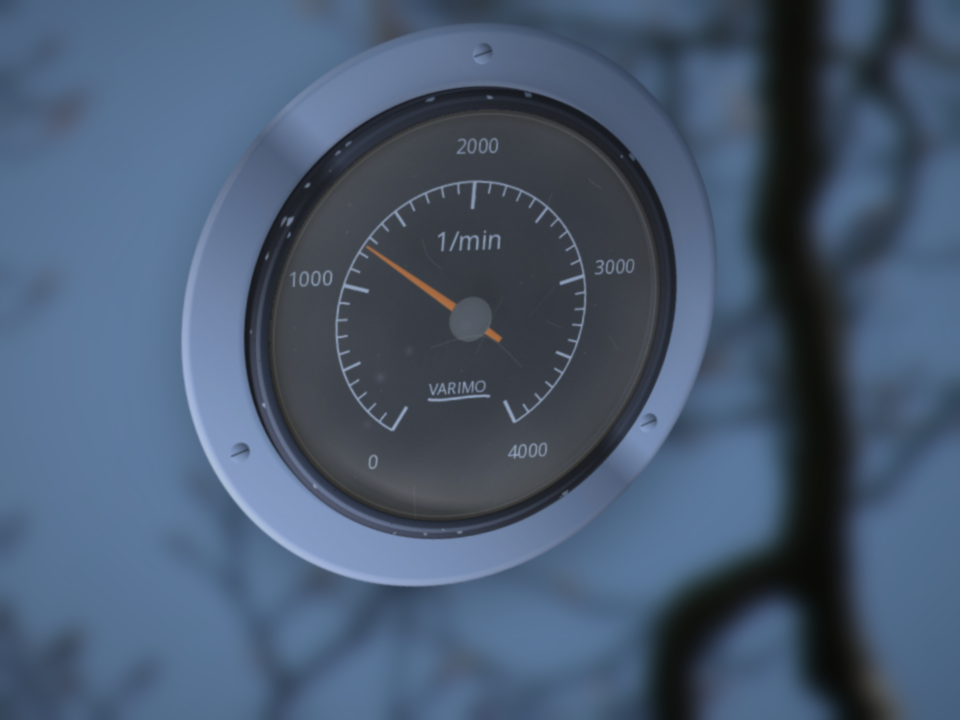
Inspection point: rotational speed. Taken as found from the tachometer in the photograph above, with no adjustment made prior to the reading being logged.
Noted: 1250 rpm
